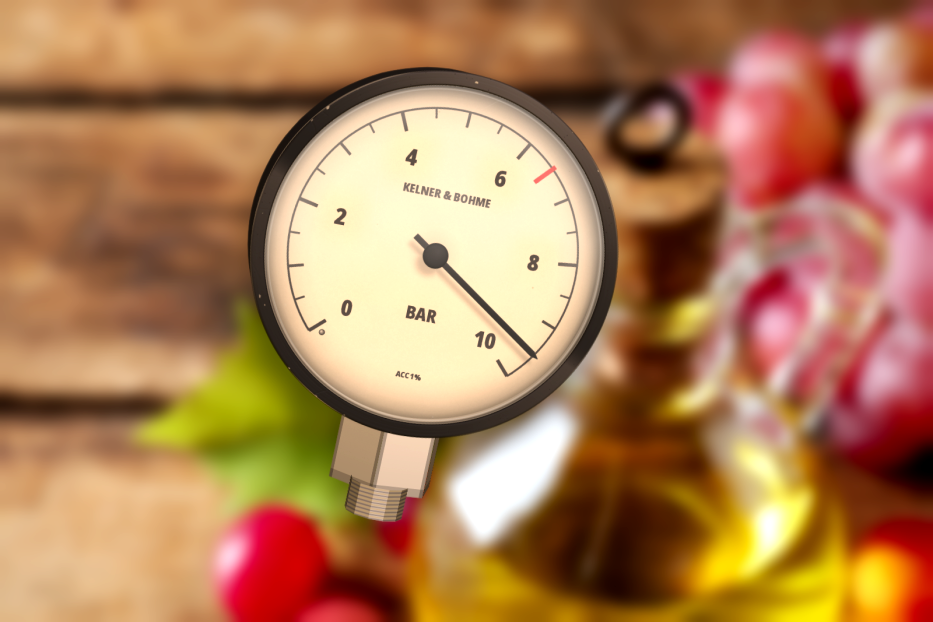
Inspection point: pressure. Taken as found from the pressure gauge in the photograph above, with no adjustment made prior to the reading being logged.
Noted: 9.5 bar
